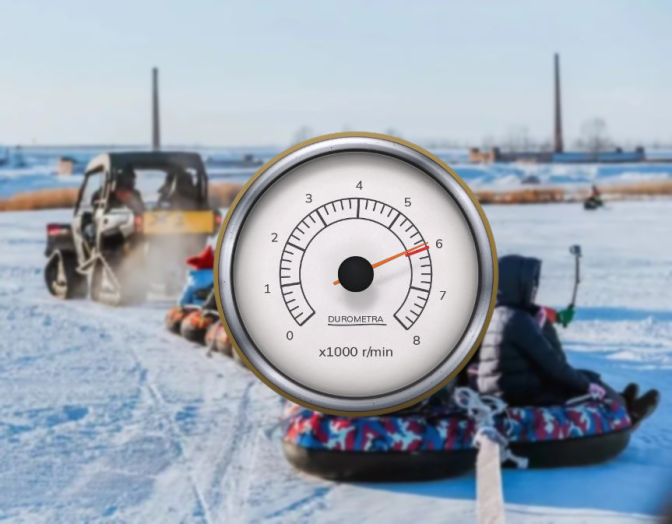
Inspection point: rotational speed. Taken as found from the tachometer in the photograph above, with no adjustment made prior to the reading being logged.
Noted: 5900 rpm
